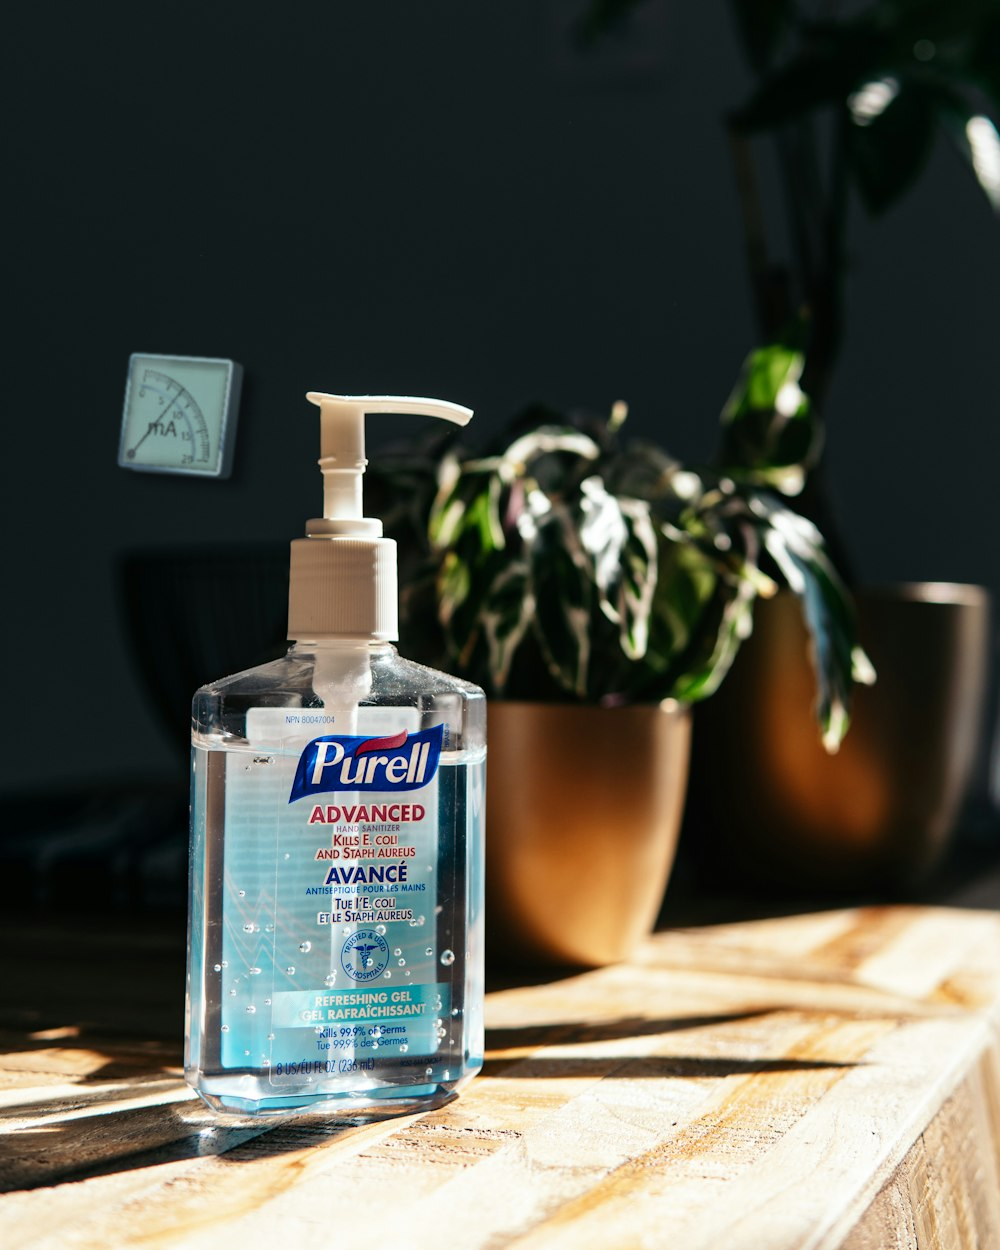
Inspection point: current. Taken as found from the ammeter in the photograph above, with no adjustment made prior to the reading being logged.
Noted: 7.5 mA
